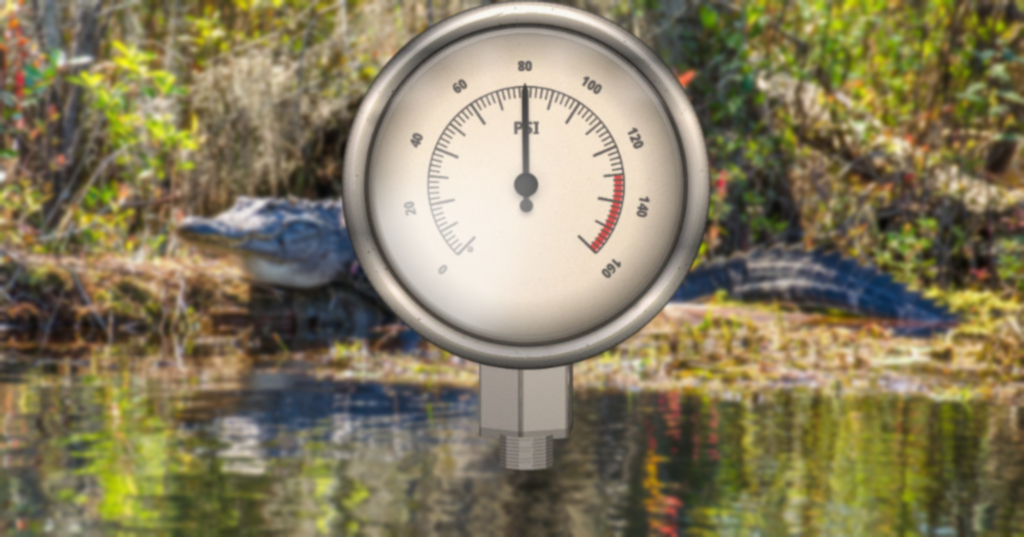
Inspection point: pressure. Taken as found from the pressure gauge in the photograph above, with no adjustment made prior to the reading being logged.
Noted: 80 psi
